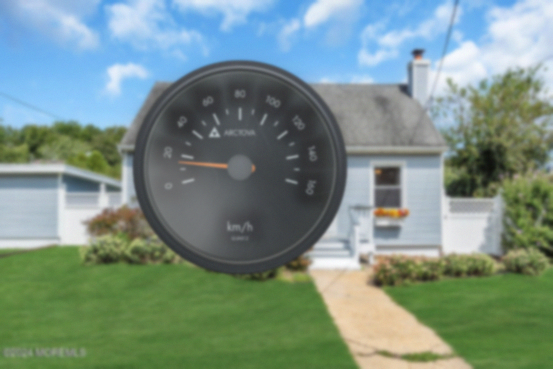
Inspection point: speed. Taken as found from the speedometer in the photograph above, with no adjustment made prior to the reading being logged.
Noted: 15 km/h
